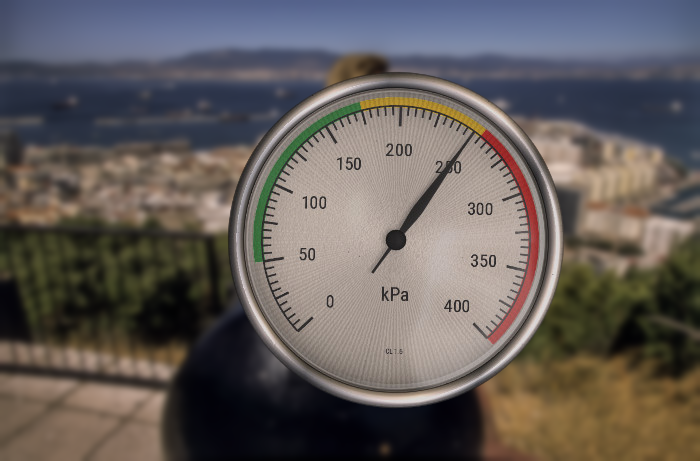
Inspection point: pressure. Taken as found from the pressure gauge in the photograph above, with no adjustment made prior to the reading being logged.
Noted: 250 kPa
